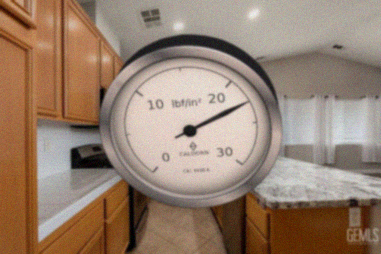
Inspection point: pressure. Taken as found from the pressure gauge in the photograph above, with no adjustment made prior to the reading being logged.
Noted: 22.5 psi
